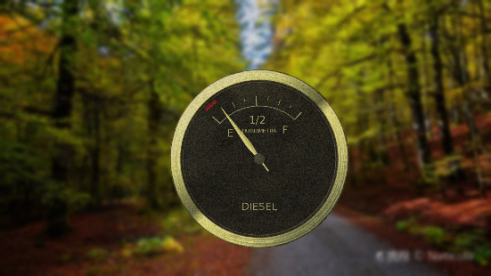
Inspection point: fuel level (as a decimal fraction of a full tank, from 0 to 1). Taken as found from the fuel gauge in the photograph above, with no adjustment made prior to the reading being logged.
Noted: 0.125
